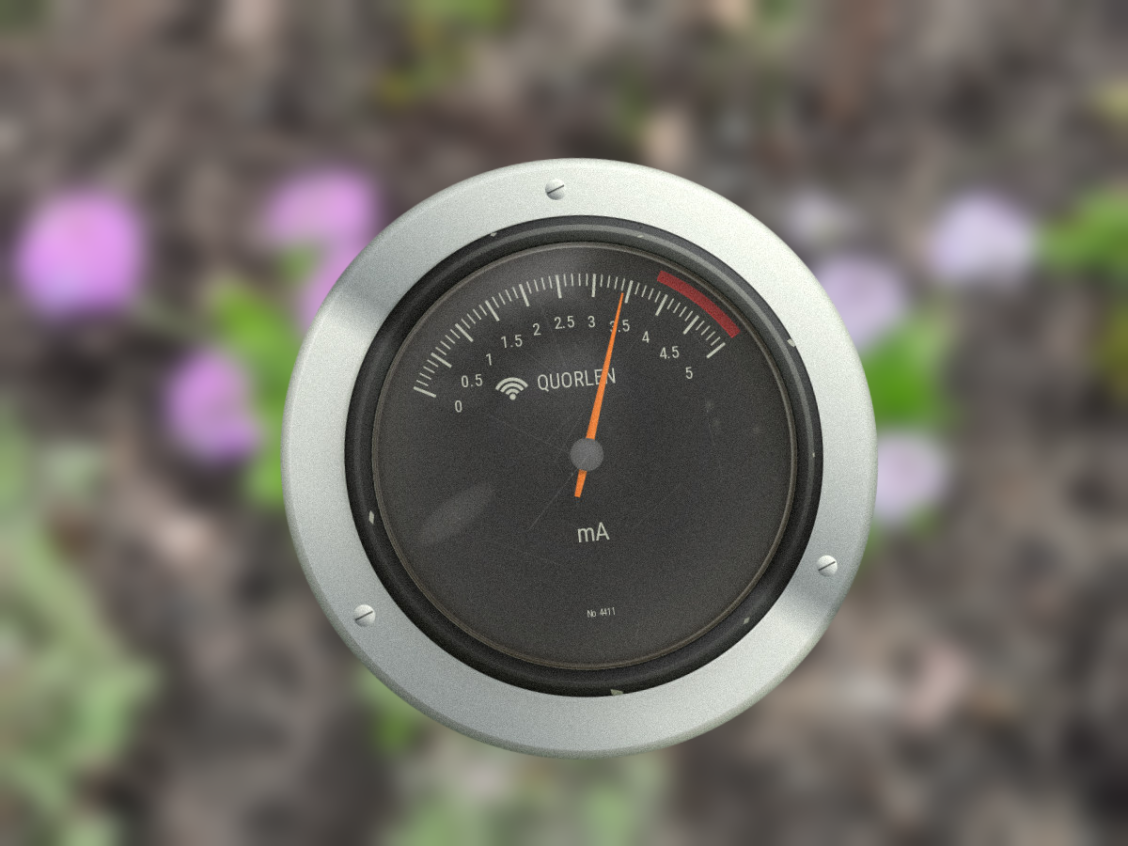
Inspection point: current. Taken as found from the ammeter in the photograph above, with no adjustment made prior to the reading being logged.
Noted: 3.4 mA
